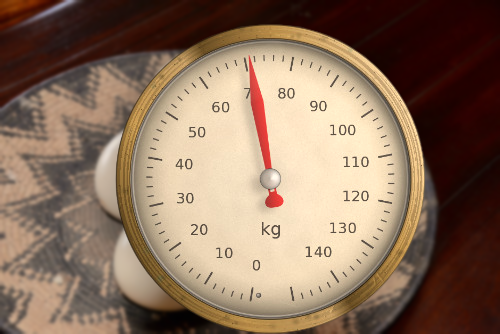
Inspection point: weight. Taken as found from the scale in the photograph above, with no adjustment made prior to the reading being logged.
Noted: 71 kg
